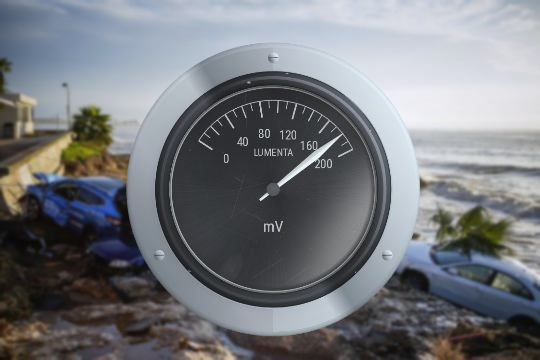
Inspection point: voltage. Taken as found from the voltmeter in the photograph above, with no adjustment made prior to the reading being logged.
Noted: 180 mV
